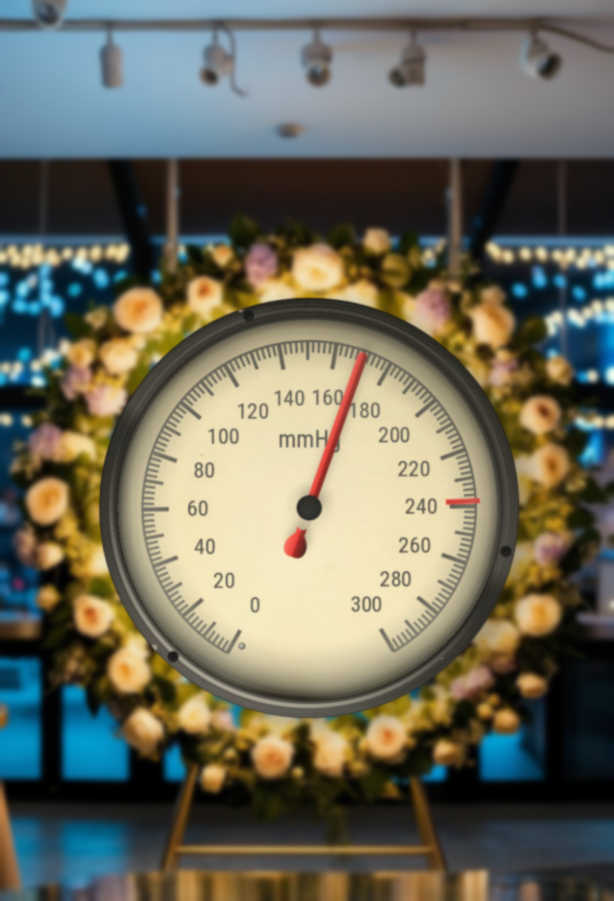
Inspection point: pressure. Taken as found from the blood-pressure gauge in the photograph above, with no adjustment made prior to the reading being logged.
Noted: 170 mmHg
